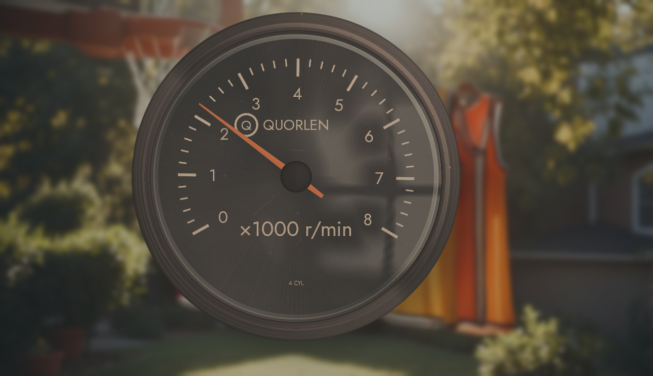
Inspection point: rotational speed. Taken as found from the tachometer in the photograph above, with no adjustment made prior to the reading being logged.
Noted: 2200 rpm
